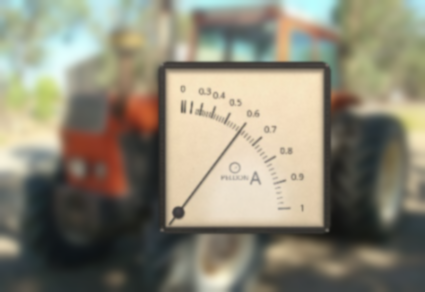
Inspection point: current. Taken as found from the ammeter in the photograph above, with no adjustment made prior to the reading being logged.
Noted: 0.6 A
